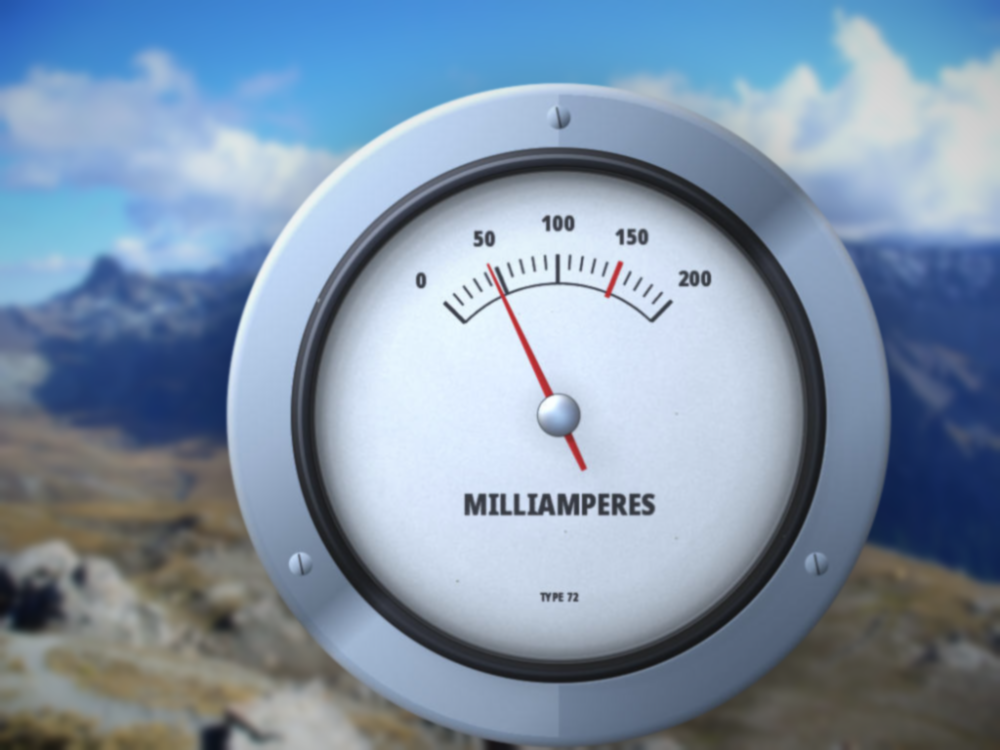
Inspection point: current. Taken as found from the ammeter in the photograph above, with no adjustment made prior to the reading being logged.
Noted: 45 mA
